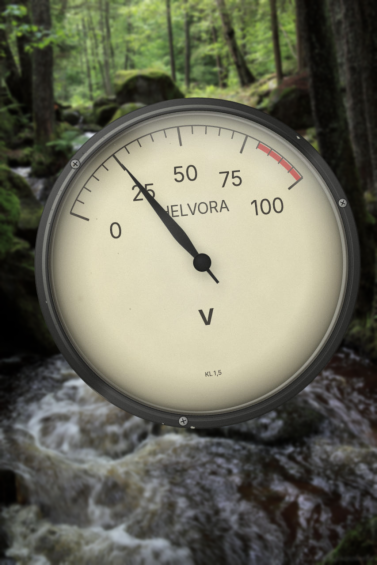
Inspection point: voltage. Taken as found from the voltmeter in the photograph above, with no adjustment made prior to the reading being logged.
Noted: 25 V
